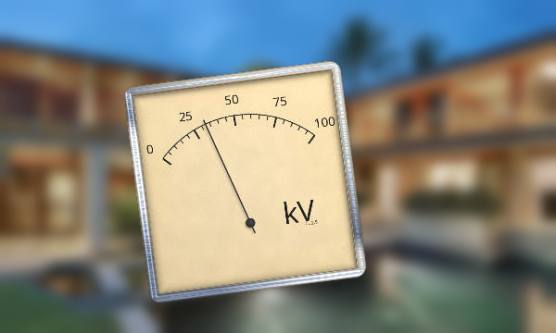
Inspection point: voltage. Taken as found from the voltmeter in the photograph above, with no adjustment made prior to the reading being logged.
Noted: 32.5 kV
